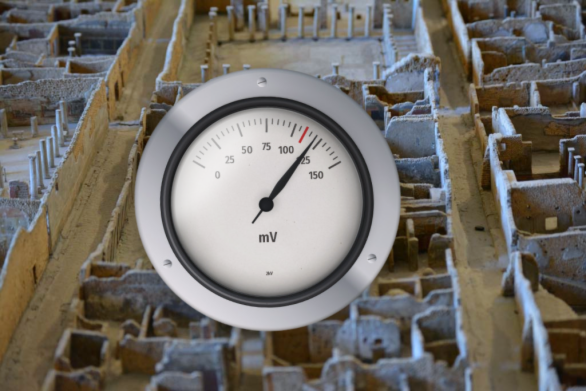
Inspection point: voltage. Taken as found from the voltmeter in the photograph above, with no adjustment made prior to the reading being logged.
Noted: 120 mV
